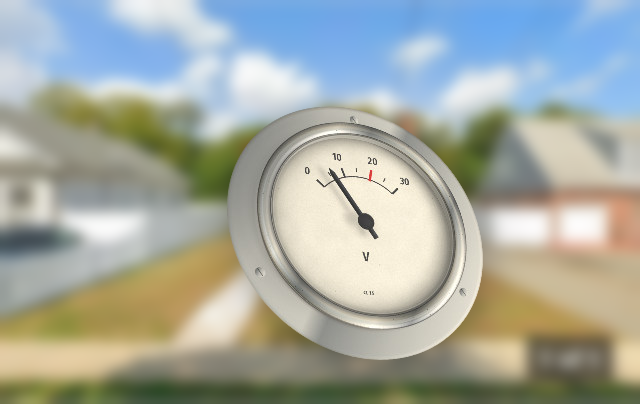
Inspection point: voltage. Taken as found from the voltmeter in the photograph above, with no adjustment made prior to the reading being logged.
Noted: 5 V
